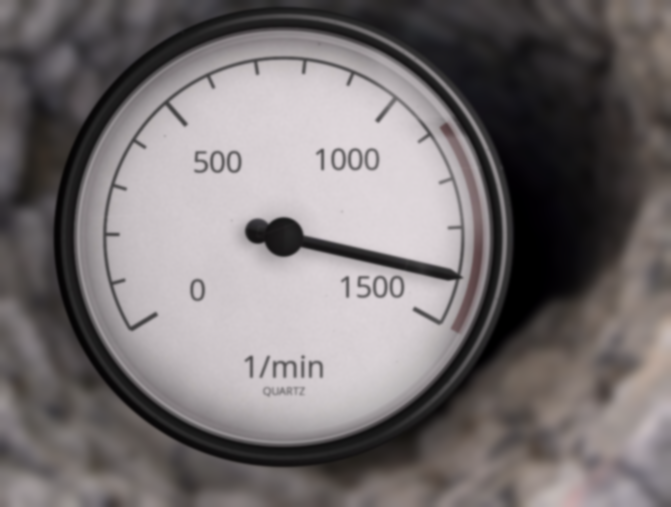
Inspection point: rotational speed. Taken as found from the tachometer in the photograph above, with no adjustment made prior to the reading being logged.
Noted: 1400 rpm
